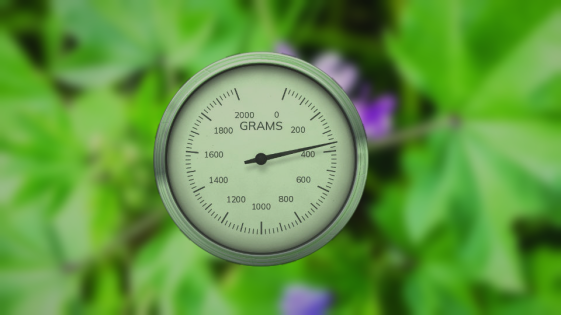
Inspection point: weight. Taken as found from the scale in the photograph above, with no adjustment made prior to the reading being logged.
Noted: 360 g
